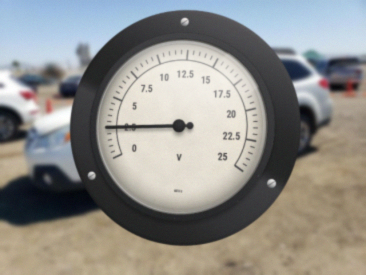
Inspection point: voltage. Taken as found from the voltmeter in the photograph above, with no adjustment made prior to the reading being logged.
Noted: 2.5 V
